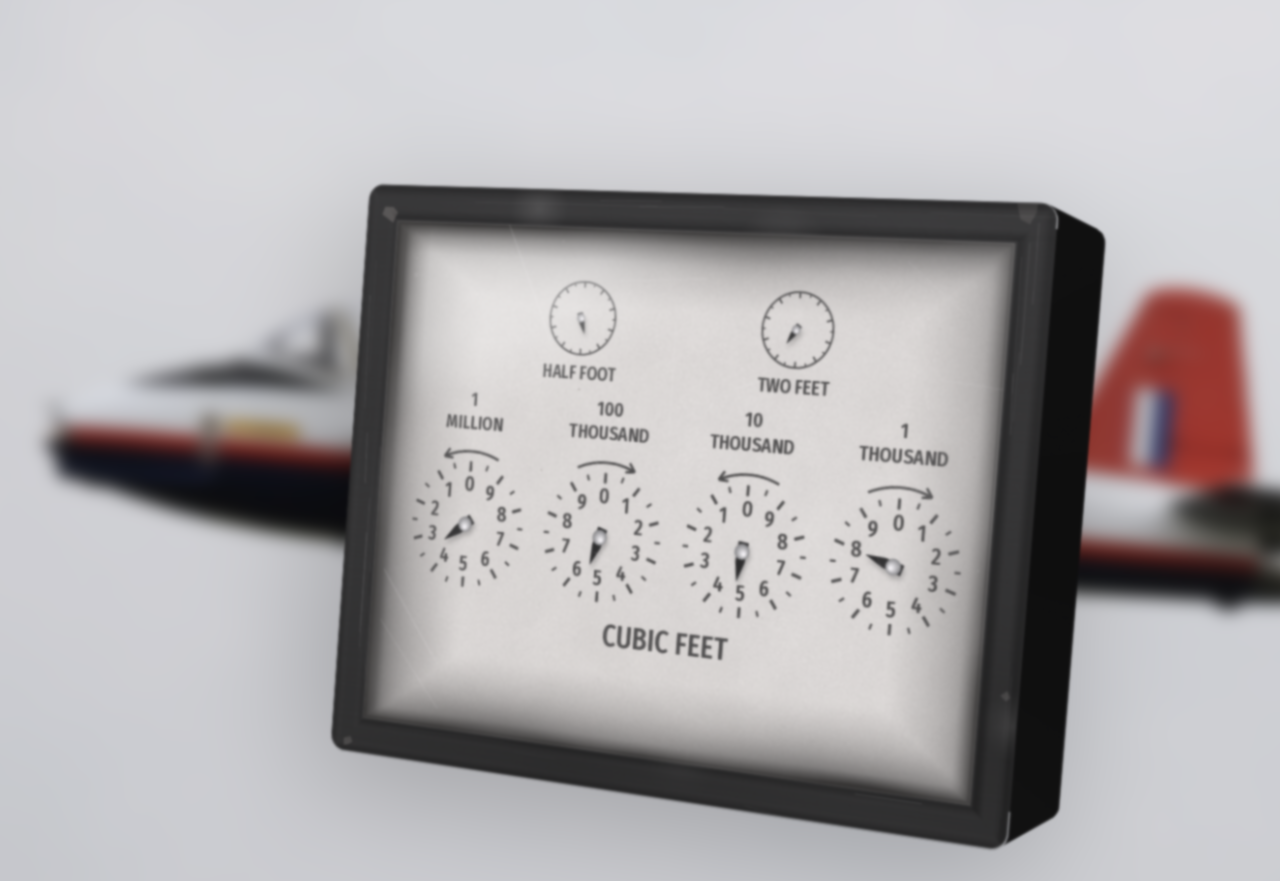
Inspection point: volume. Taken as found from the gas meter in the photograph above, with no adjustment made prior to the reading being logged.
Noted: 354800 ft³
